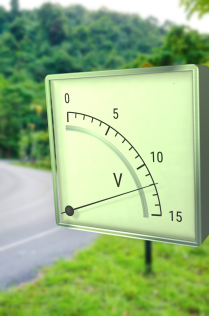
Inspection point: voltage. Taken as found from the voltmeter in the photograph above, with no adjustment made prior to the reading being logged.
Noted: 12 V
